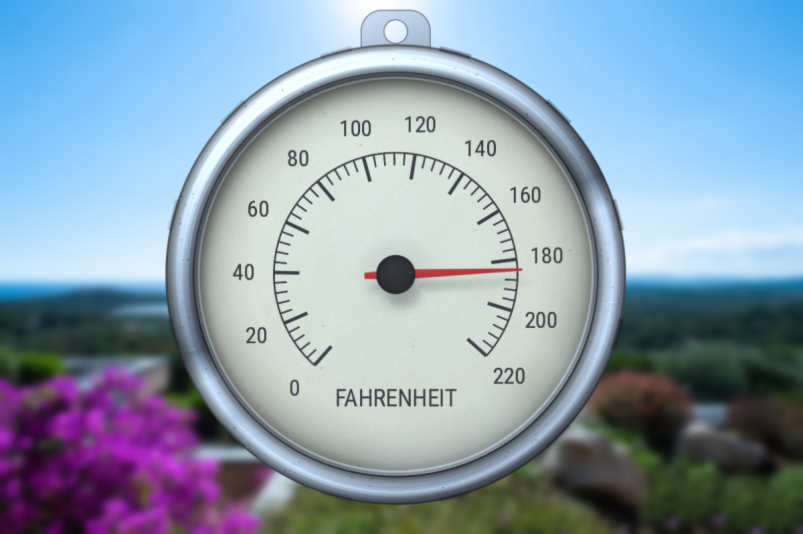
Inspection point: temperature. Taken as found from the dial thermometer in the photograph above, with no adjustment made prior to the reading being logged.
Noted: 184 °F
